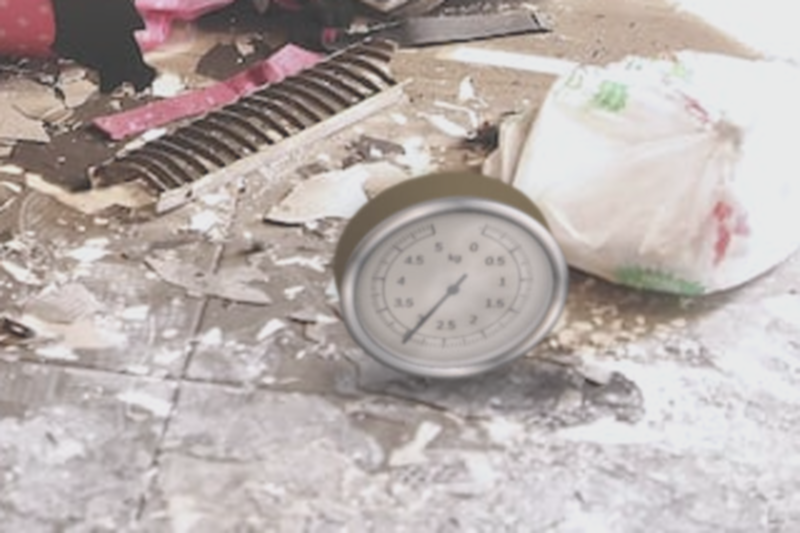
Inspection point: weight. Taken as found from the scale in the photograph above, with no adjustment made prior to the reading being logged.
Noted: 3 kg
